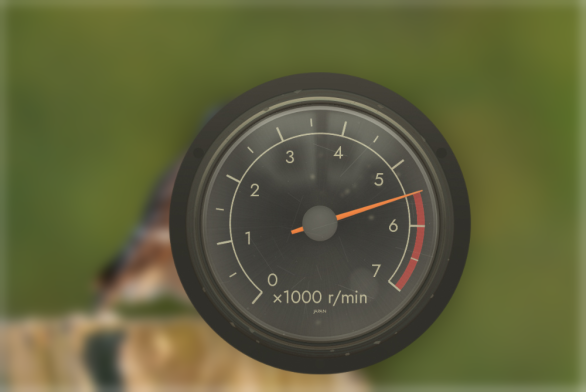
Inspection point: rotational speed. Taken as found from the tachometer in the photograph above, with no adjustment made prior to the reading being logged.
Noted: 5500 rpm
